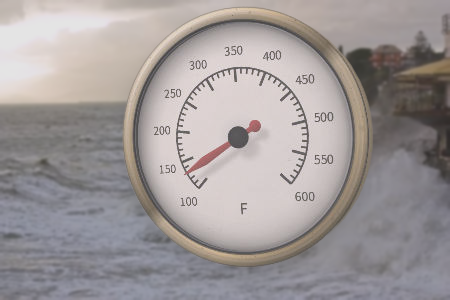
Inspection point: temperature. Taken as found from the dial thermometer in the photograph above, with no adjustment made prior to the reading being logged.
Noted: 130 °F
